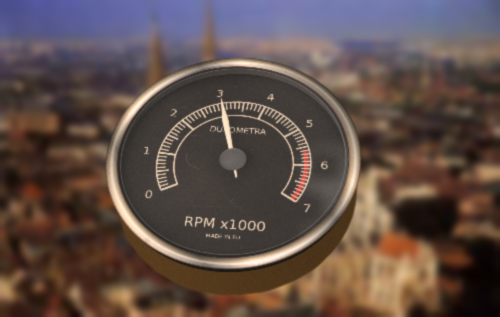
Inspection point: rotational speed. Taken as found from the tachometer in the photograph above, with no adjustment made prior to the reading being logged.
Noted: 3000 rpm
